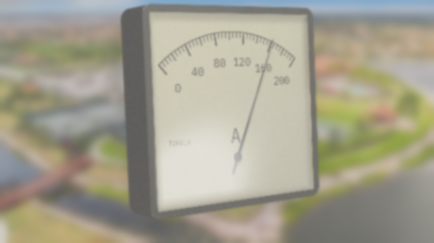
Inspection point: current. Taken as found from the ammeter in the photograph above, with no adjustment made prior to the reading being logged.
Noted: 160 A
